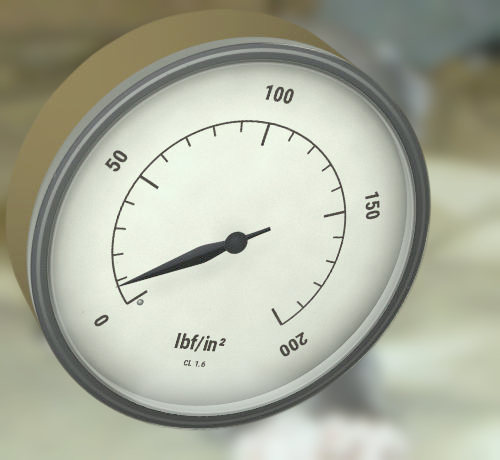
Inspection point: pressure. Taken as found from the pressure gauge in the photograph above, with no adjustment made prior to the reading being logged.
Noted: 10 psi
